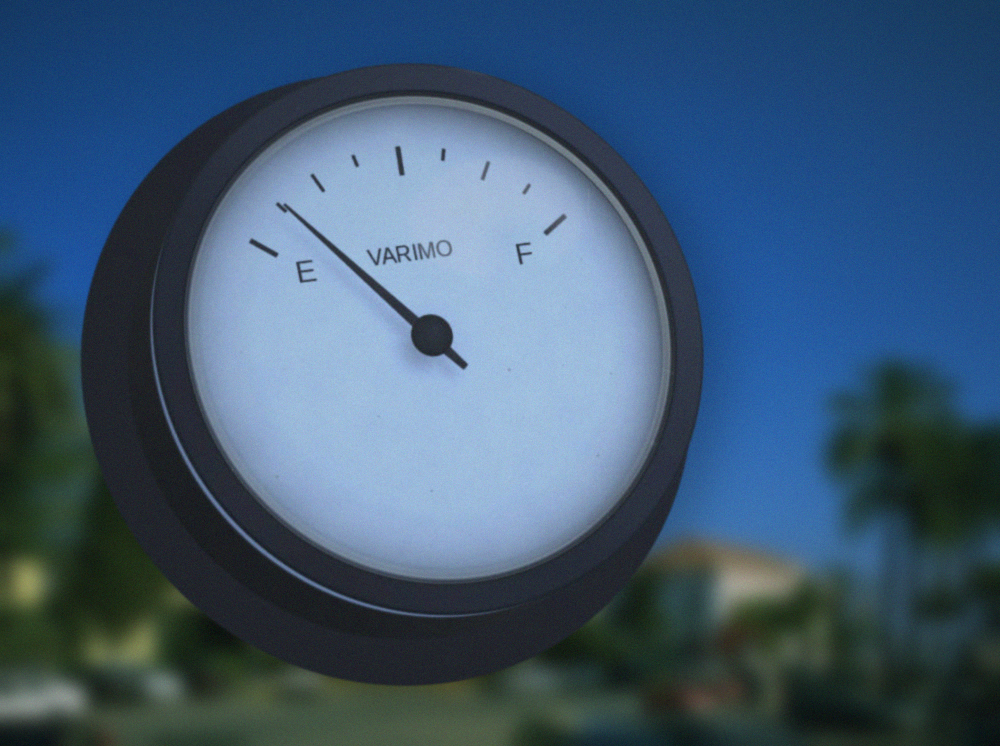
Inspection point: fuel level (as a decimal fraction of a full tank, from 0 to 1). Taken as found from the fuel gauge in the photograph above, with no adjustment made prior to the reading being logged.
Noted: 0.125
